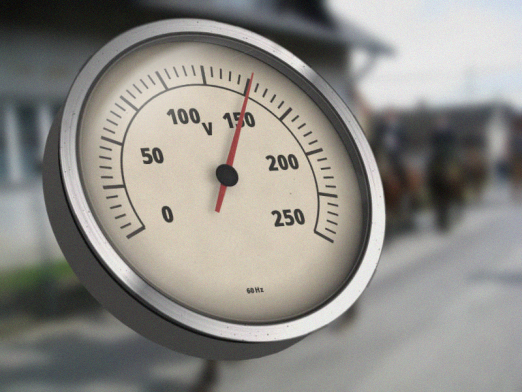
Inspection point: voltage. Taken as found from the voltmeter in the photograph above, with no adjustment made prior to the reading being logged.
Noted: 150 V
